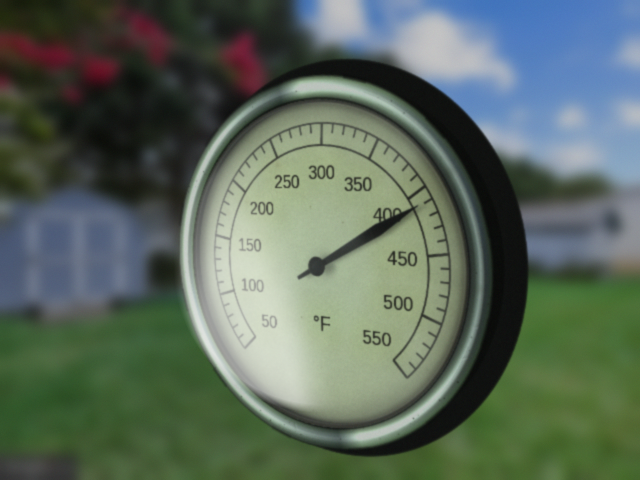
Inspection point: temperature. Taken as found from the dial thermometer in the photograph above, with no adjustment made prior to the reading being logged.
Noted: 410 °F
